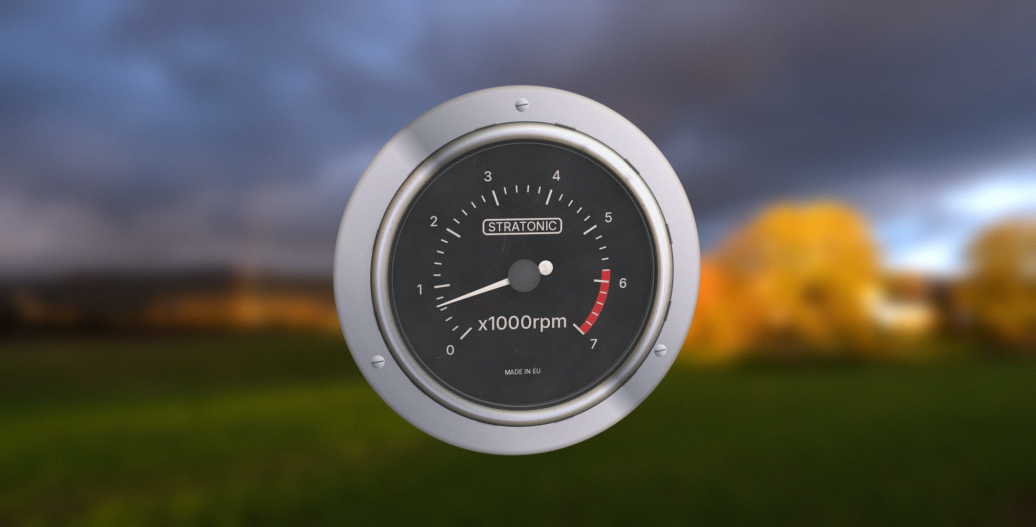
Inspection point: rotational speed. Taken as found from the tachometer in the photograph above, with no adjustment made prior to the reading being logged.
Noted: 700 rpm
